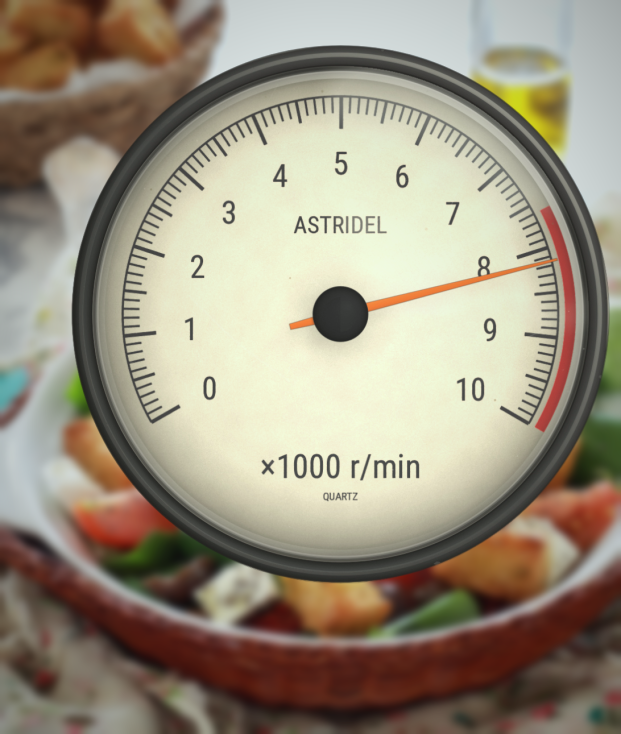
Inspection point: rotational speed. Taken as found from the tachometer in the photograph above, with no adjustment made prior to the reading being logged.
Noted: 8150 rpm
